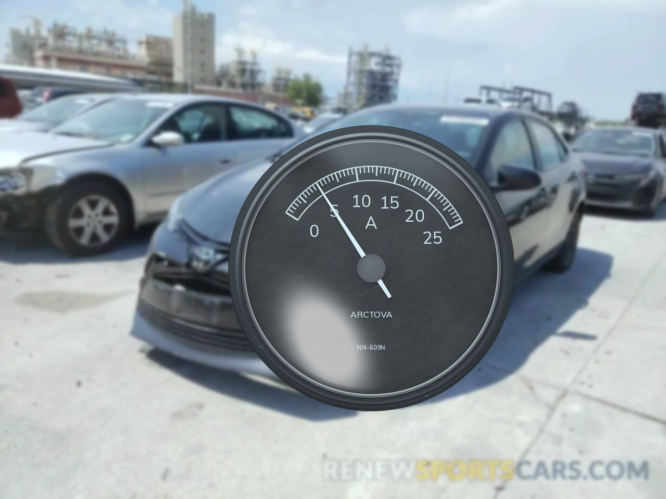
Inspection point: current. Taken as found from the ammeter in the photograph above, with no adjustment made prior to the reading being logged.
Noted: 5 A
